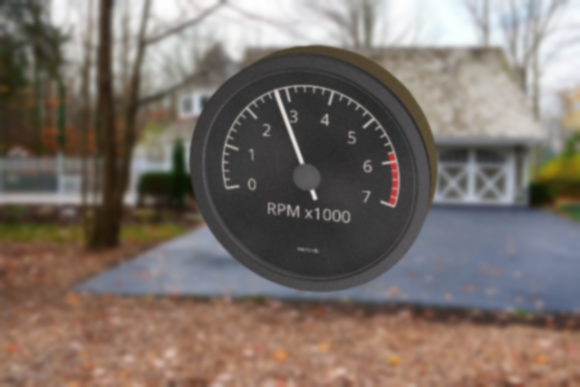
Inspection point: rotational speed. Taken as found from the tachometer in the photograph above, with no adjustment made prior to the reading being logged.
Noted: 2800 rpm
